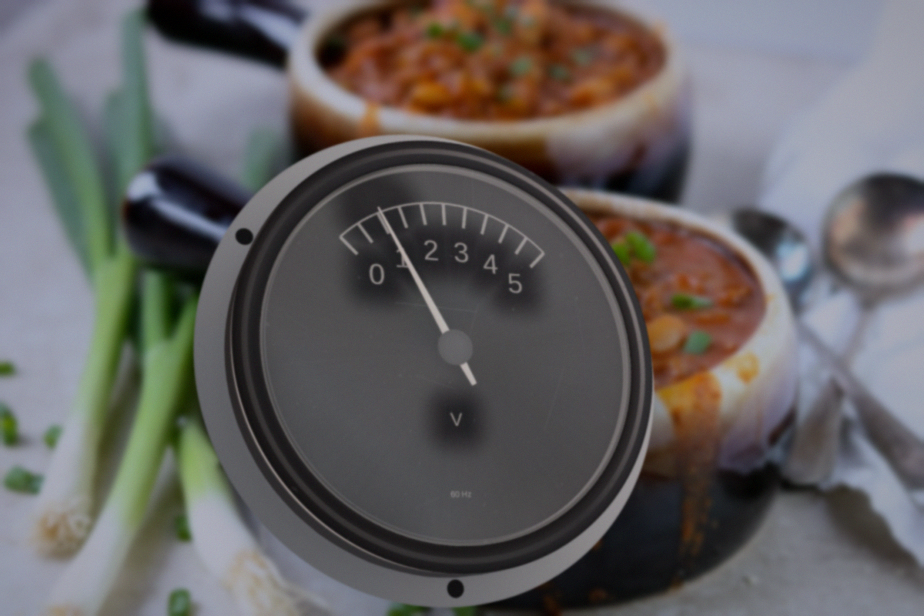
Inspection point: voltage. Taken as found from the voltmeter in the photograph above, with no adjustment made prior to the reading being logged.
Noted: 1 V
